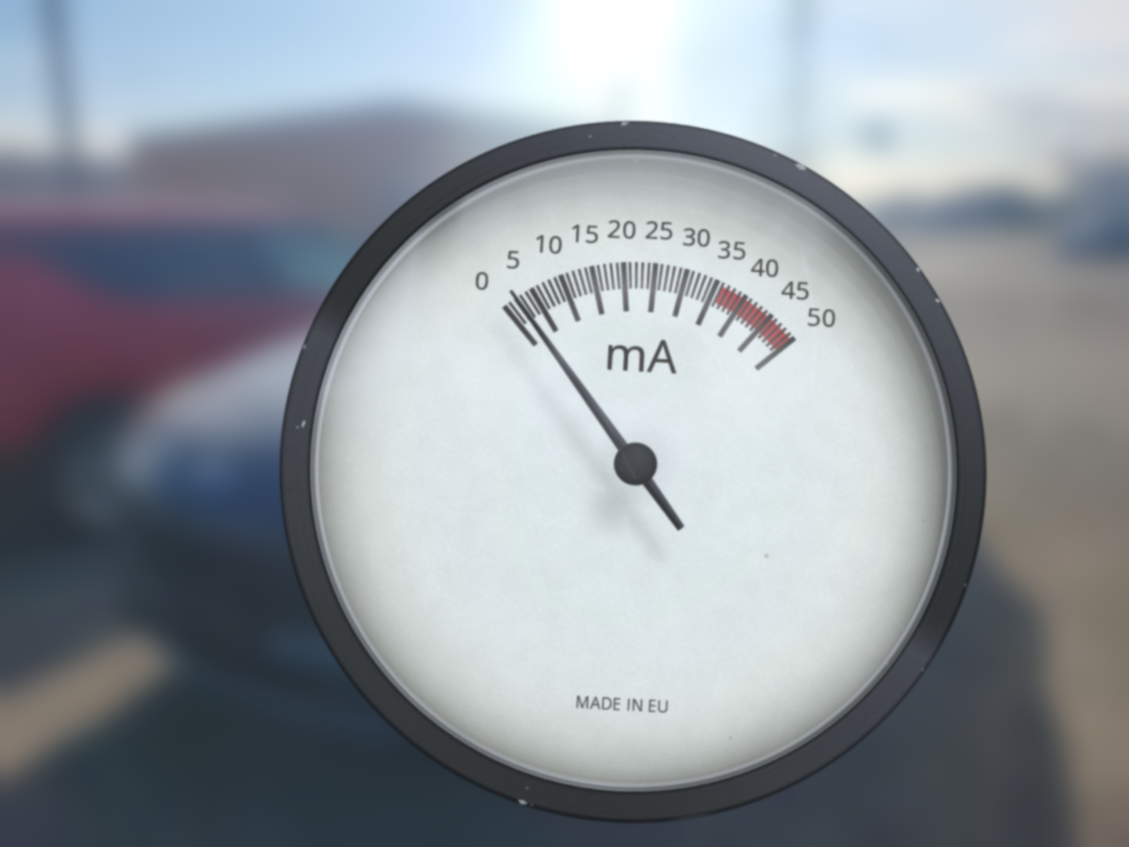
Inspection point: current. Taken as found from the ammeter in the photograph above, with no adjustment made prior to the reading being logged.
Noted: 2 mA
